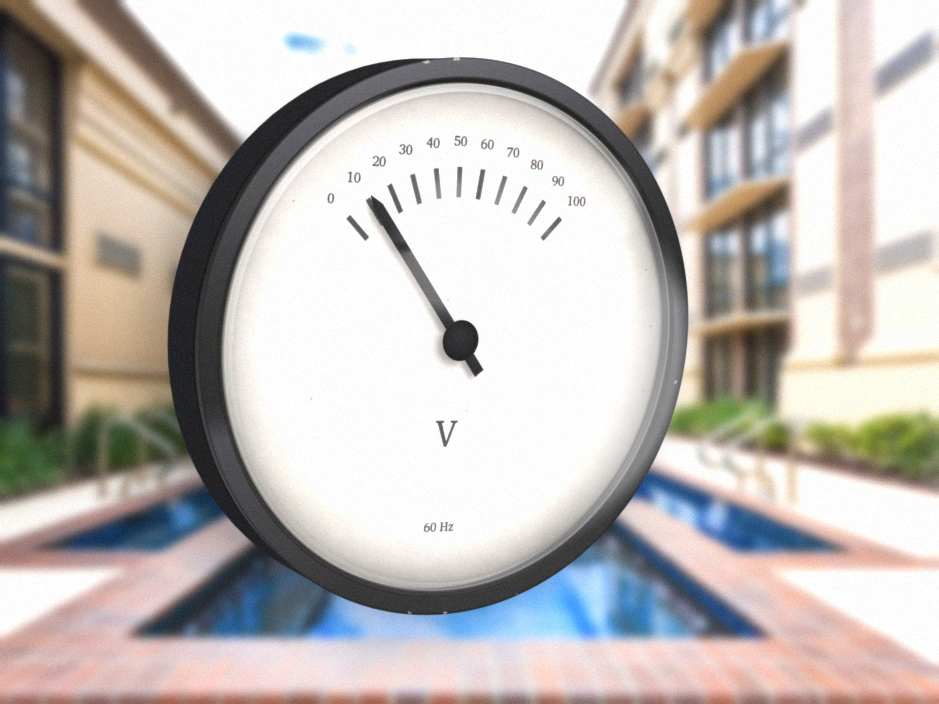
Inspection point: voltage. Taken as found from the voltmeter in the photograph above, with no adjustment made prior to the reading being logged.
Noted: 10 V
